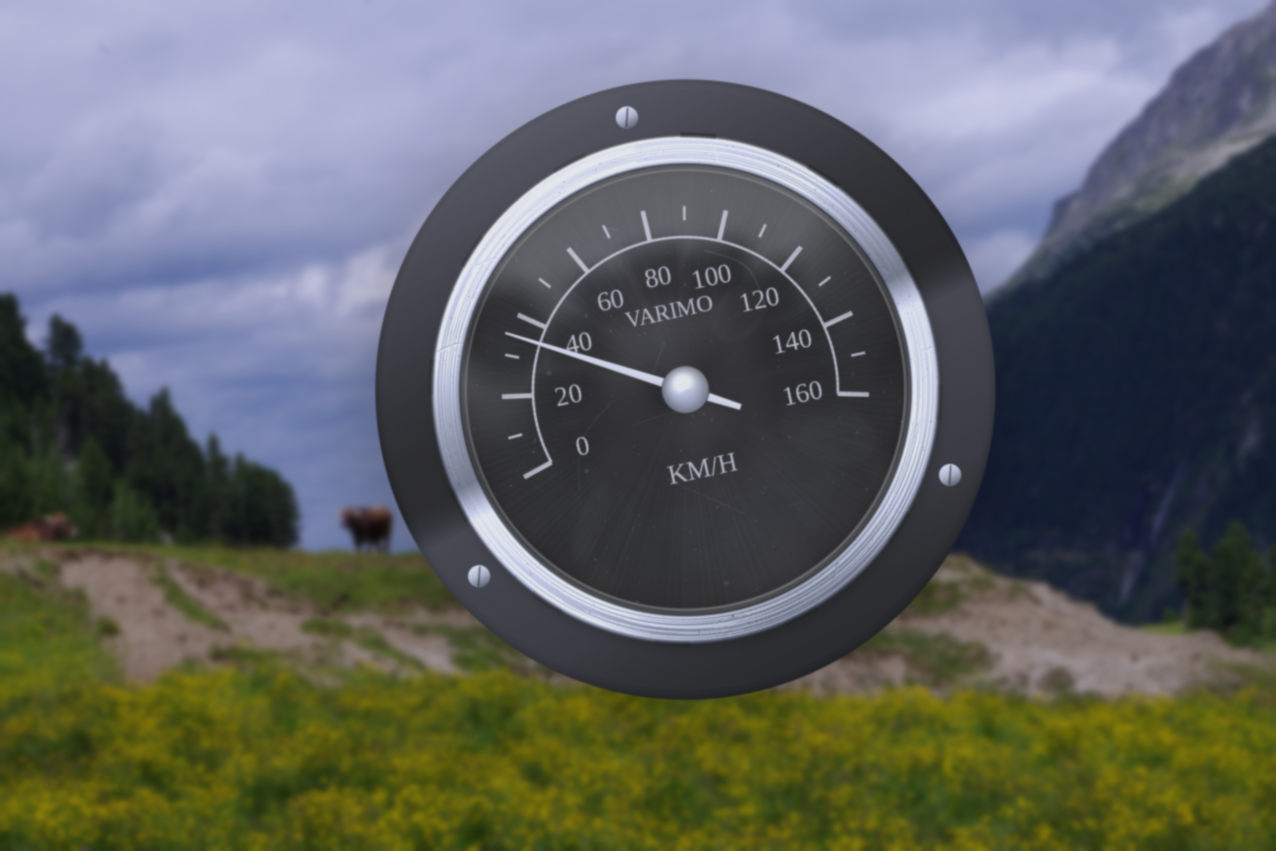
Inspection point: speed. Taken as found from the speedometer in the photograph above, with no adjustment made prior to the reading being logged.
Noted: 35 km/h
